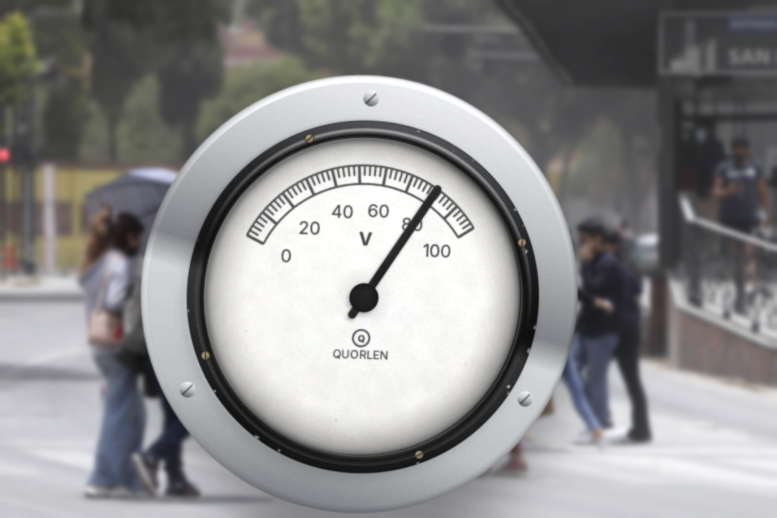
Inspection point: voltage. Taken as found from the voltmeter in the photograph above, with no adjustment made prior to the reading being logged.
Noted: 80 V
